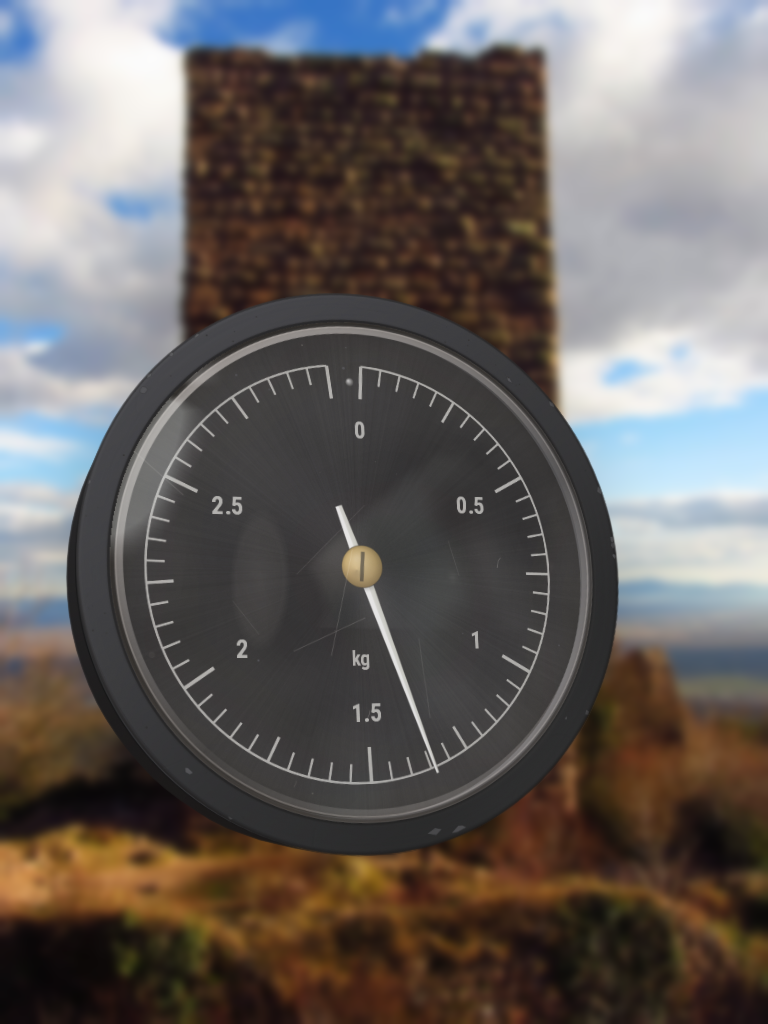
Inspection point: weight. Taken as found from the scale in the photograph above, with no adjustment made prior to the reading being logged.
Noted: 1.35 kg
